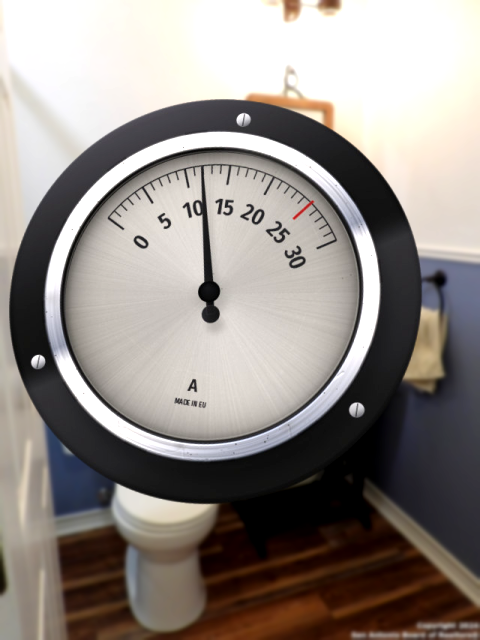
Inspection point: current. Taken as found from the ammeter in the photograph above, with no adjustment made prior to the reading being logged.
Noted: 12 A
